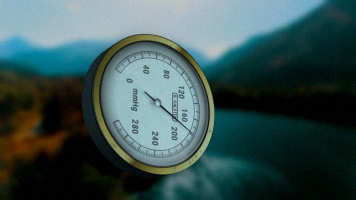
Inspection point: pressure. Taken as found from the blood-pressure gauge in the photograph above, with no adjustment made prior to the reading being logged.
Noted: 180 mmHg
